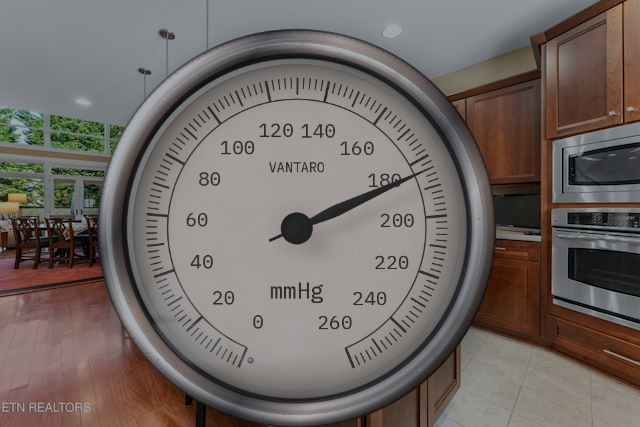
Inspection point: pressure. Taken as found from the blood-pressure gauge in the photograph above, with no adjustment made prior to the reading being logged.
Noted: 184 mmHg
